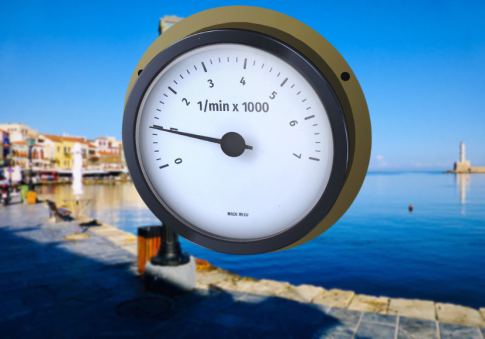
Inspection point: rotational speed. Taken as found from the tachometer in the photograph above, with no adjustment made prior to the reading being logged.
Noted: 1000 rpm
